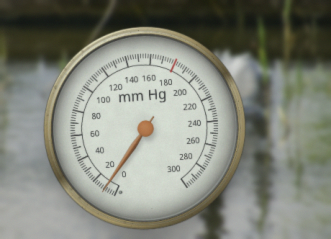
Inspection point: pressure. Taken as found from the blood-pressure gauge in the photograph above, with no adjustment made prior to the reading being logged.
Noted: 10 mmHg
